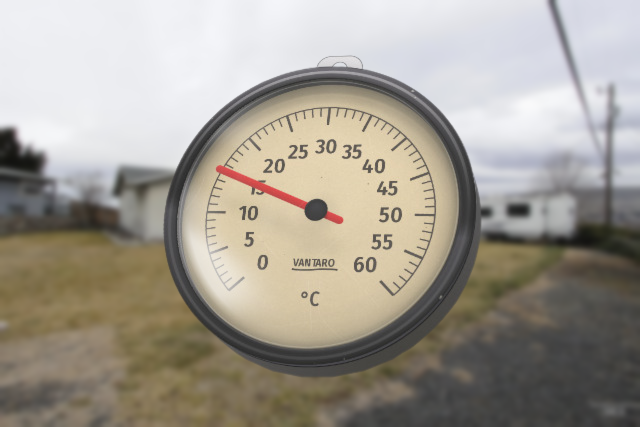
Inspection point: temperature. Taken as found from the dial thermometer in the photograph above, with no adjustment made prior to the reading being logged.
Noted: 15 °C
